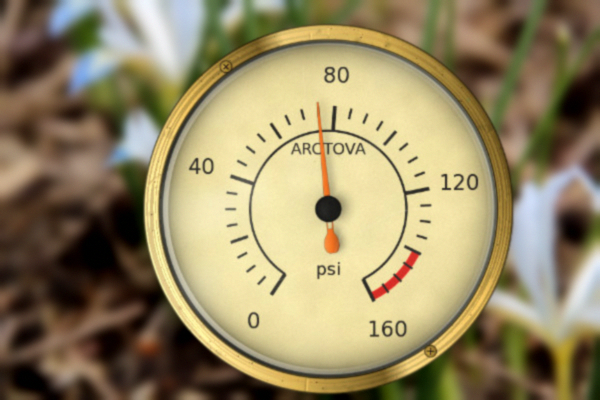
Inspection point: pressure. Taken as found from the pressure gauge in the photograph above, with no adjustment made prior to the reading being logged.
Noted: 75 psi
